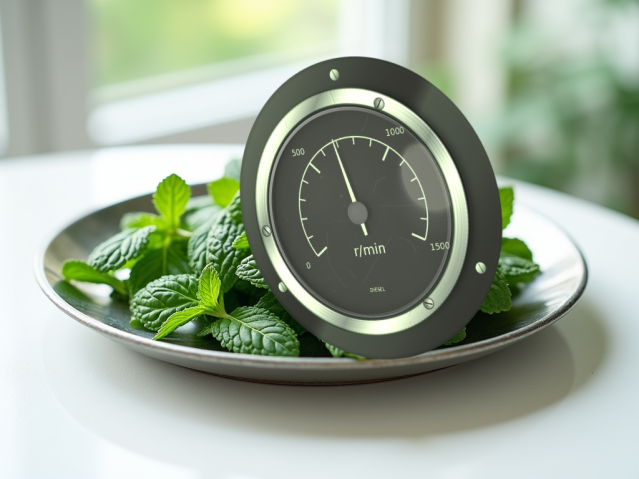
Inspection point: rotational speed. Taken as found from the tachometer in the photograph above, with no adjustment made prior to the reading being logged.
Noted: 700 rpm
